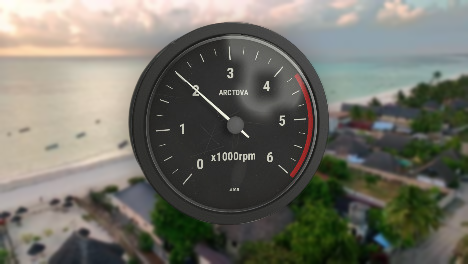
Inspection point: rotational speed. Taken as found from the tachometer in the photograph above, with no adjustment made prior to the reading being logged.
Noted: 2000 rpm
